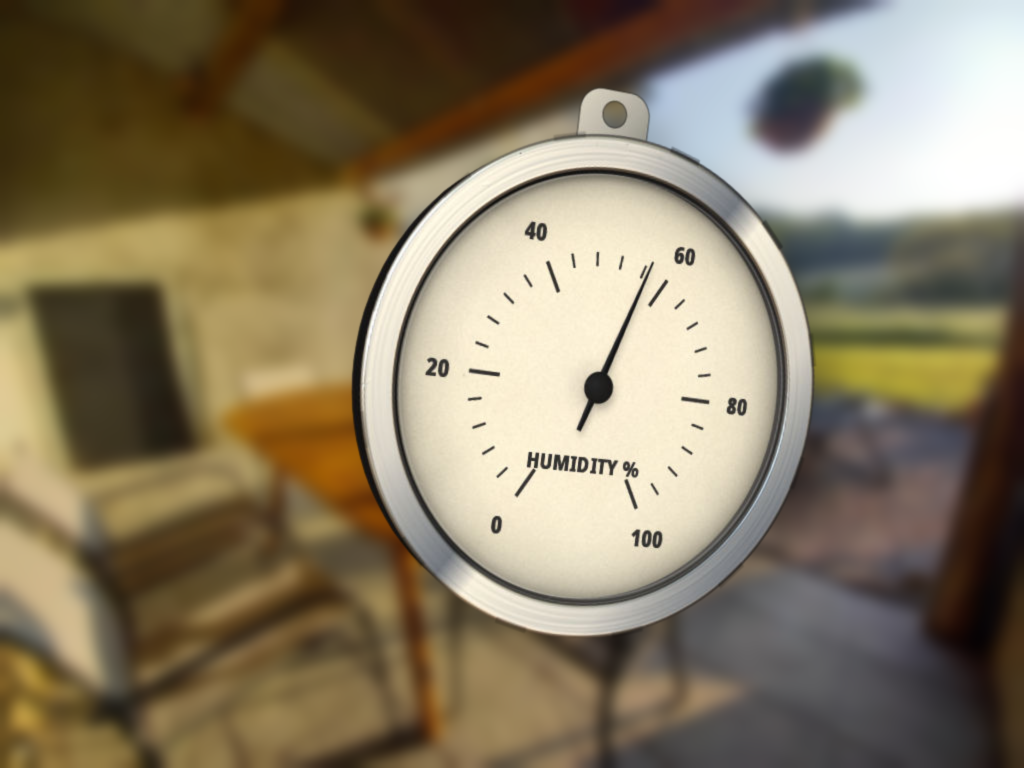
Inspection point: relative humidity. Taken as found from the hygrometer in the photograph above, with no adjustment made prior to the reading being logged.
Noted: 56 %
